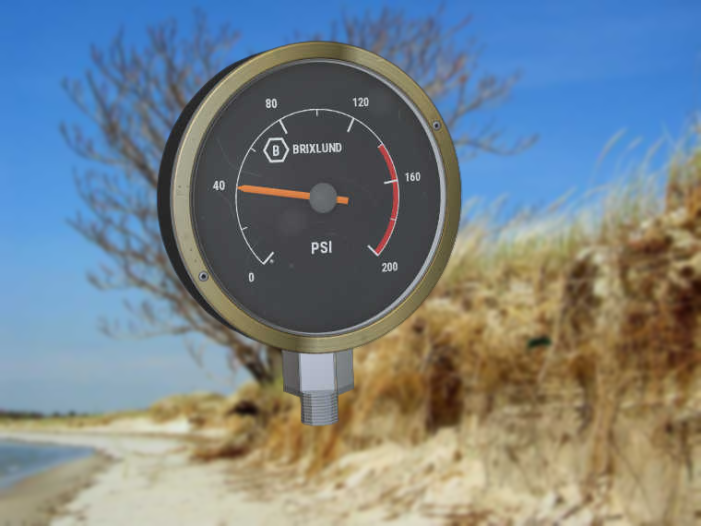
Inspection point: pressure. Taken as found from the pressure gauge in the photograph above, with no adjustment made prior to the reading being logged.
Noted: 40 psi
